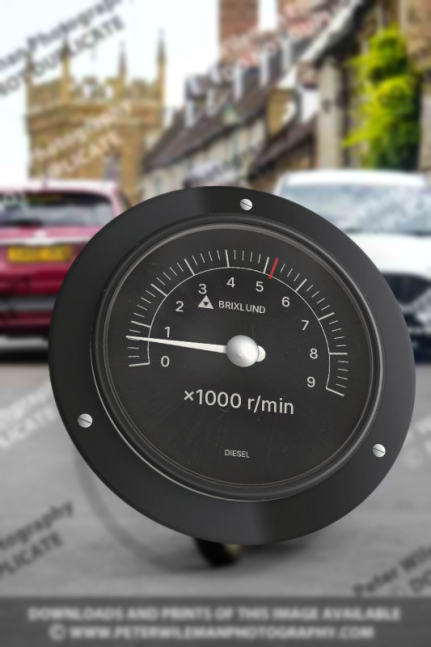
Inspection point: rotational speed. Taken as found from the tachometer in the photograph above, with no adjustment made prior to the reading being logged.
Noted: 600 rpm
